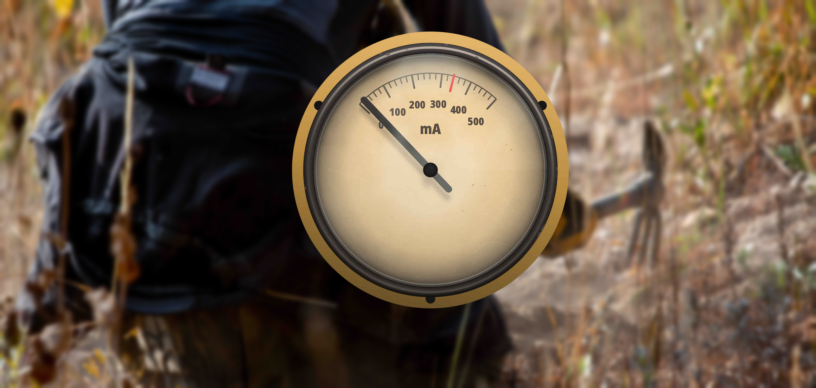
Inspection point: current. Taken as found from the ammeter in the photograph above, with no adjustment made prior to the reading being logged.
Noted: 20 mA
